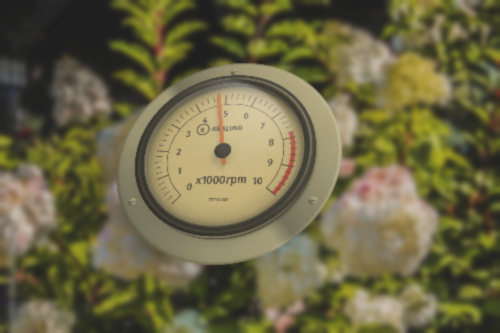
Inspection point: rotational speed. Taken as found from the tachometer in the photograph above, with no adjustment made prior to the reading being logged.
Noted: 4800 rpm
